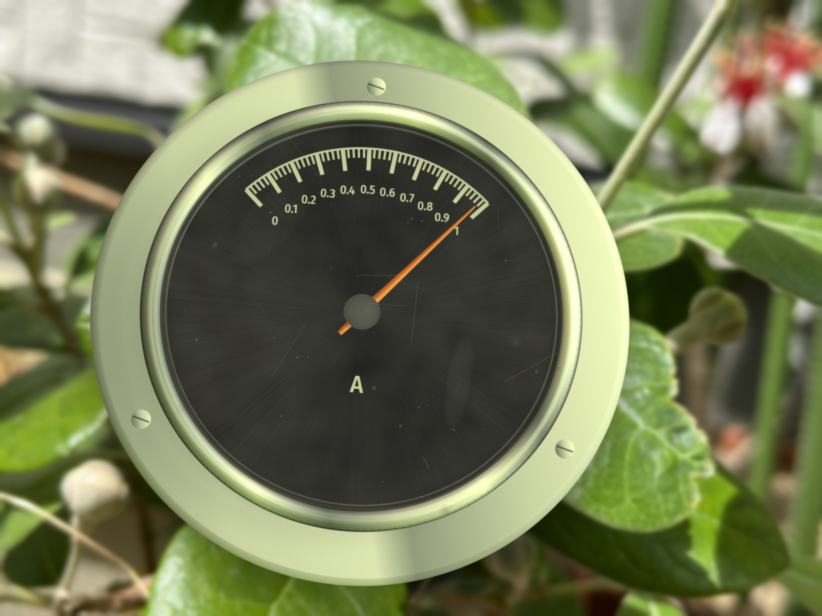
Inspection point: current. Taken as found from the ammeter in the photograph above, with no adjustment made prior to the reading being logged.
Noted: 0.98 A
